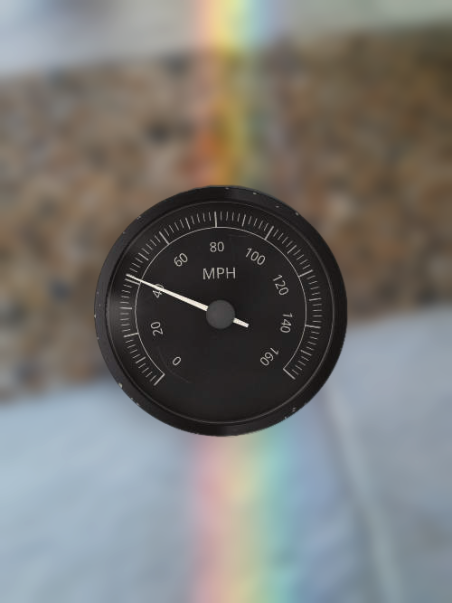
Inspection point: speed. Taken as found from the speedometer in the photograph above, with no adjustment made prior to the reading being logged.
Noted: 42 mph
